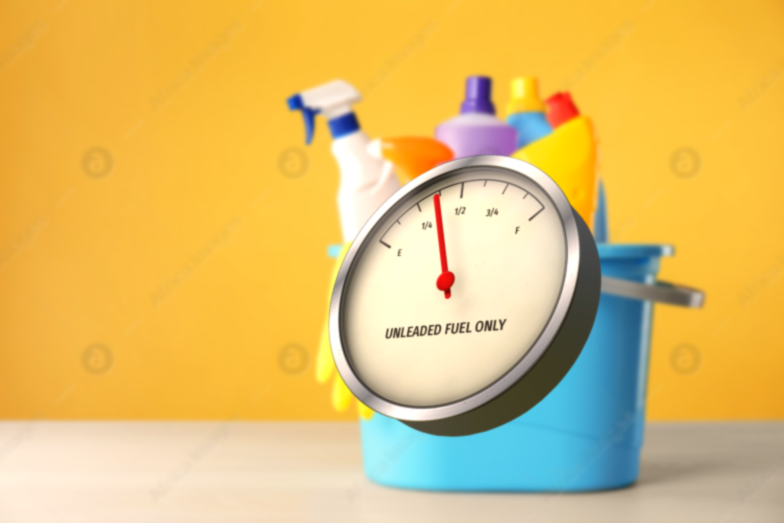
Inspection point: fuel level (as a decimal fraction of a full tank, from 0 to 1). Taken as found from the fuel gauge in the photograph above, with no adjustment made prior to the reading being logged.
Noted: 0.375
